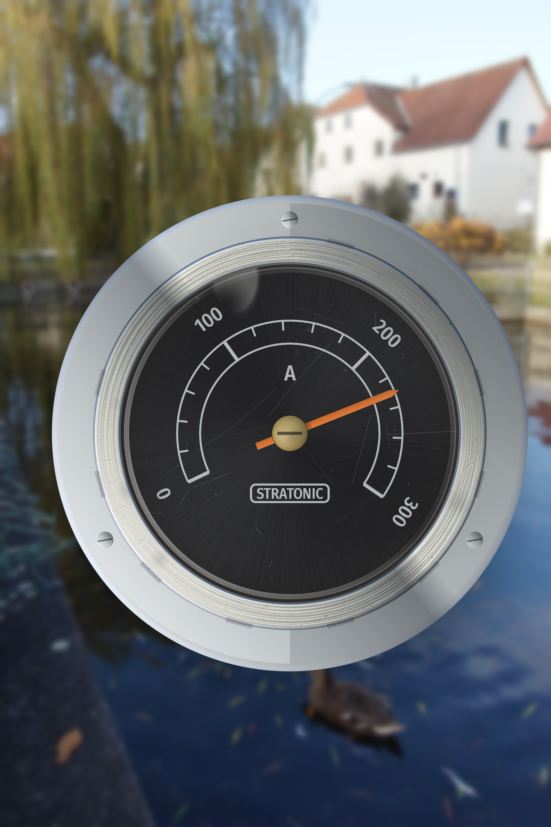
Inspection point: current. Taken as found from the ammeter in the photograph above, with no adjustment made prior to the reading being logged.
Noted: 230 A
